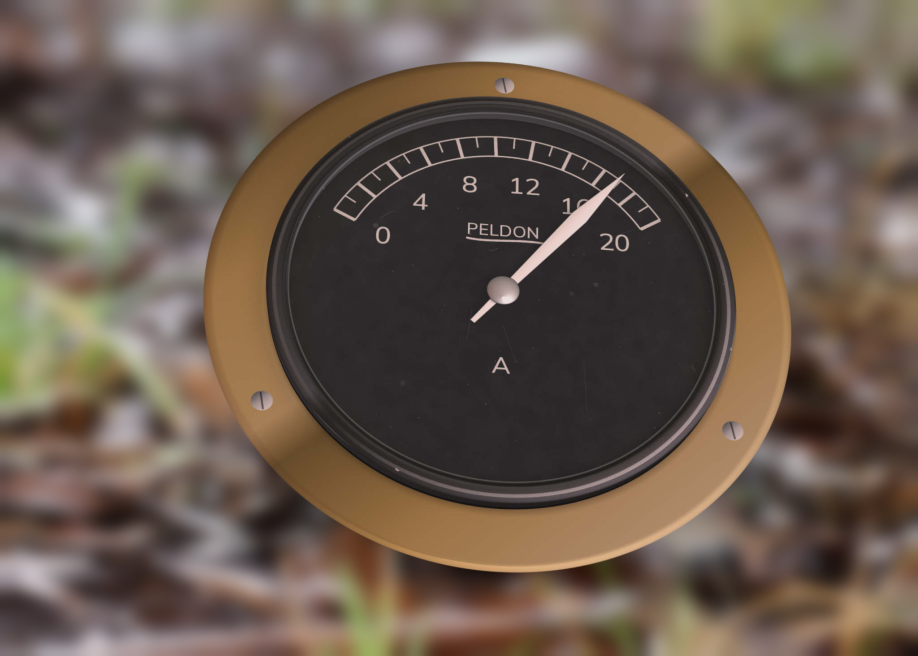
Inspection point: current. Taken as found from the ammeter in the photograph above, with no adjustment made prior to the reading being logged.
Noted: 17 A
